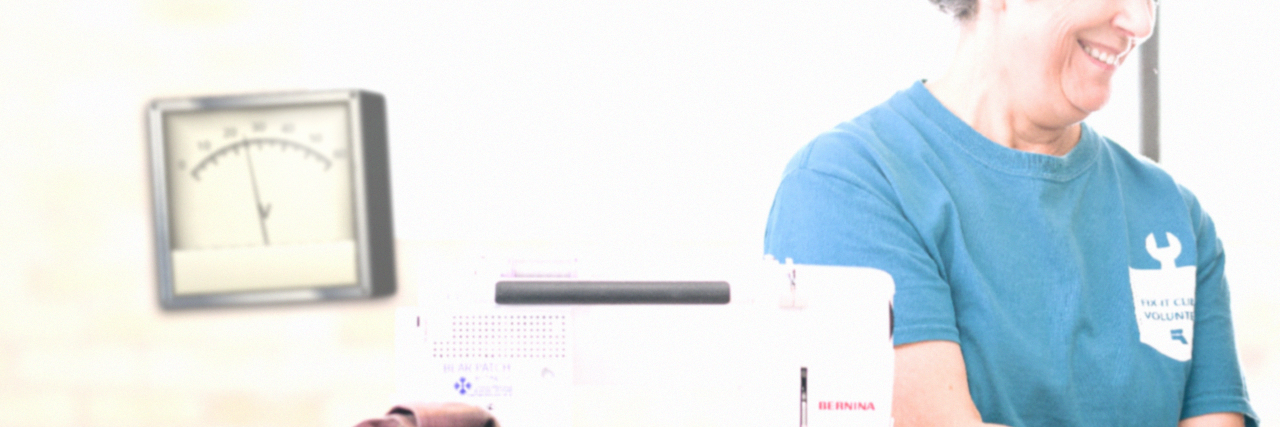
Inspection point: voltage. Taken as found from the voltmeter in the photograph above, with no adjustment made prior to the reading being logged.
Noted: 25 V
